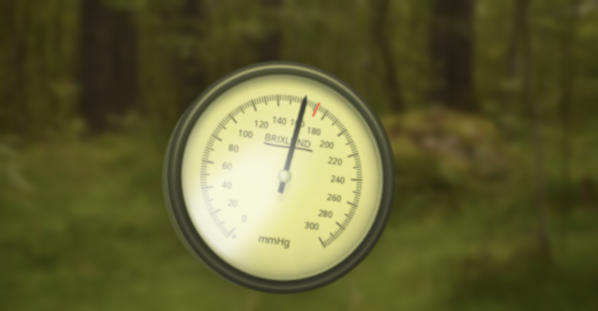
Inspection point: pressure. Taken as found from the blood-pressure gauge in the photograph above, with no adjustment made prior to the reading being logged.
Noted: 160 mmHg
